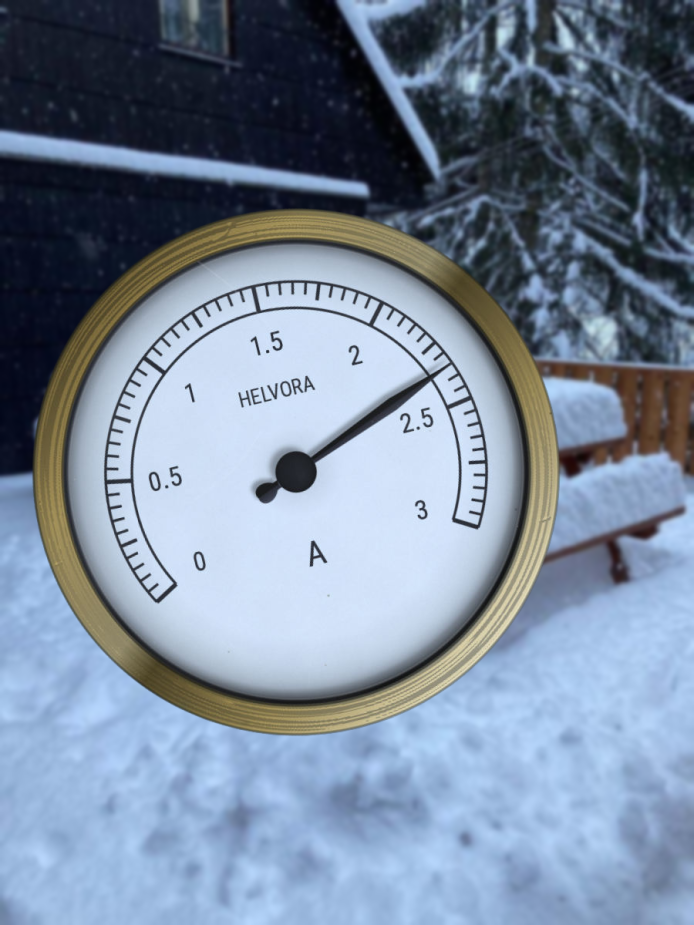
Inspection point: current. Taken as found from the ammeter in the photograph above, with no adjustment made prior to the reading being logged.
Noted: 2.35 A
